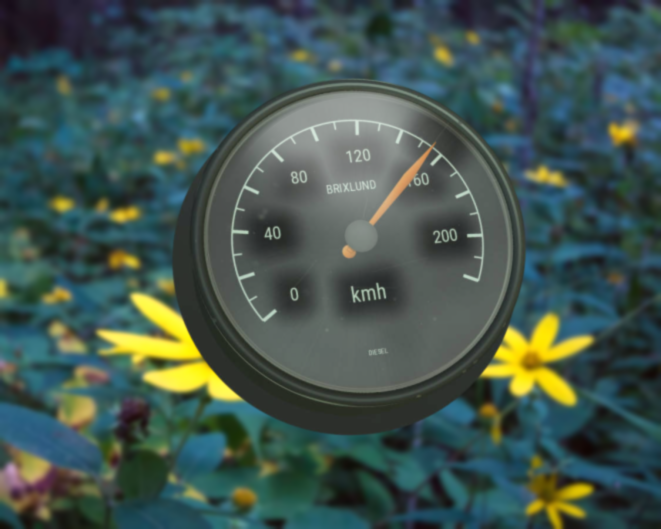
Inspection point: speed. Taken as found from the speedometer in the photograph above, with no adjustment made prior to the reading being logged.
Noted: 155 km/h
